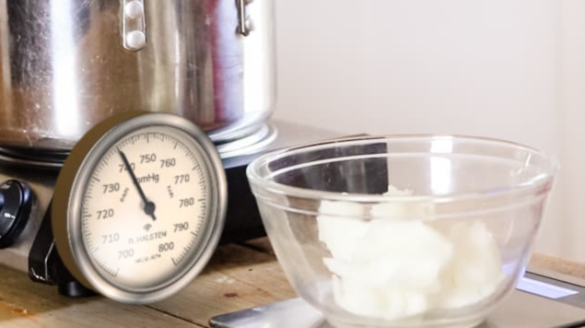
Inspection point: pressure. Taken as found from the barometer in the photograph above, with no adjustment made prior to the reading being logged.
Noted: 740 mmHg
